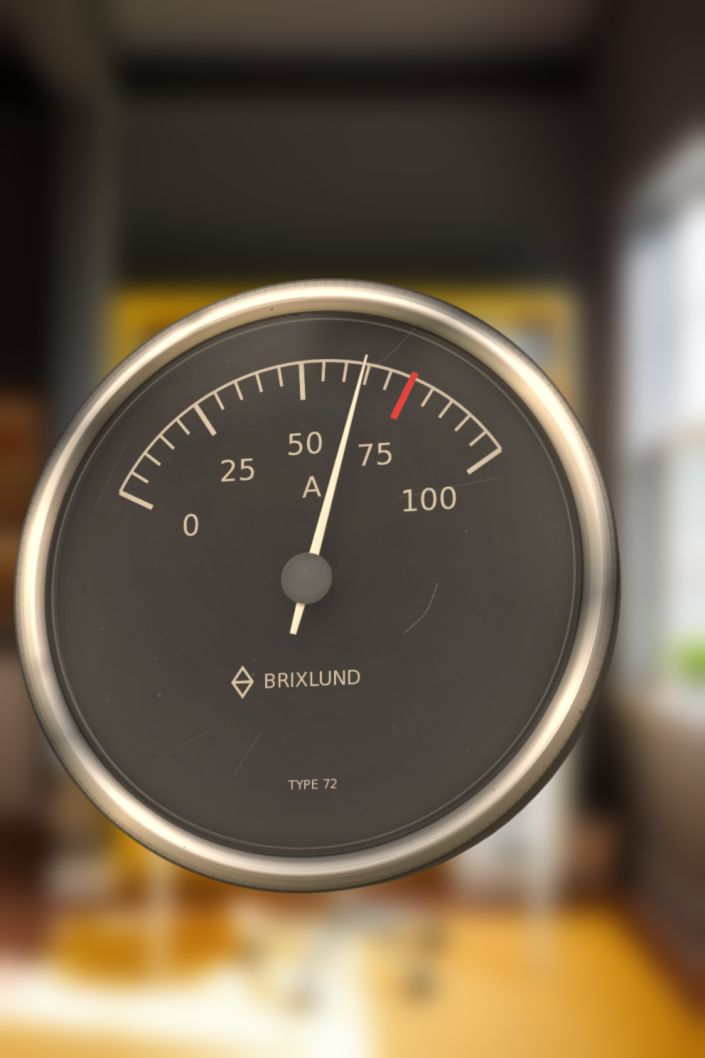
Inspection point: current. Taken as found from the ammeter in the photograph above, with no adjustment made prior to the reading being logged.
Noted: 65 A
